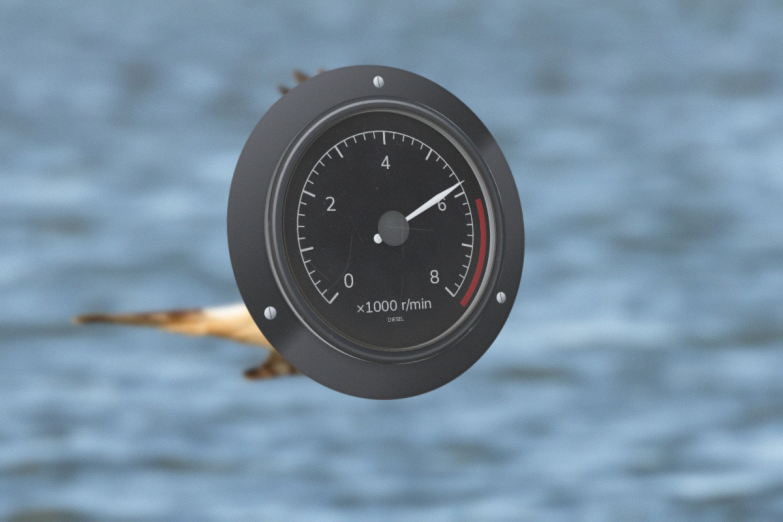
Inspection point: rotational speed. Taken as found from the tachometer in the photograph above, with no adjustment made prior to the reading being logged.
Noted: 5800 rpm
